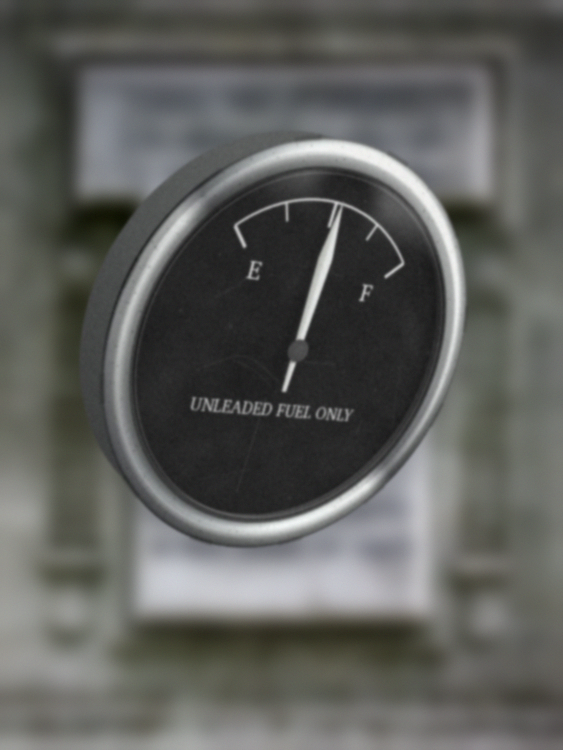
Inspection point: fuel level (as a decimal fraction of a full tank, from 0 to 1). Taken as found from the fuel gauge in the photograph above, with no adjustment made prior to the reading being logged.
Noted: 0.5
